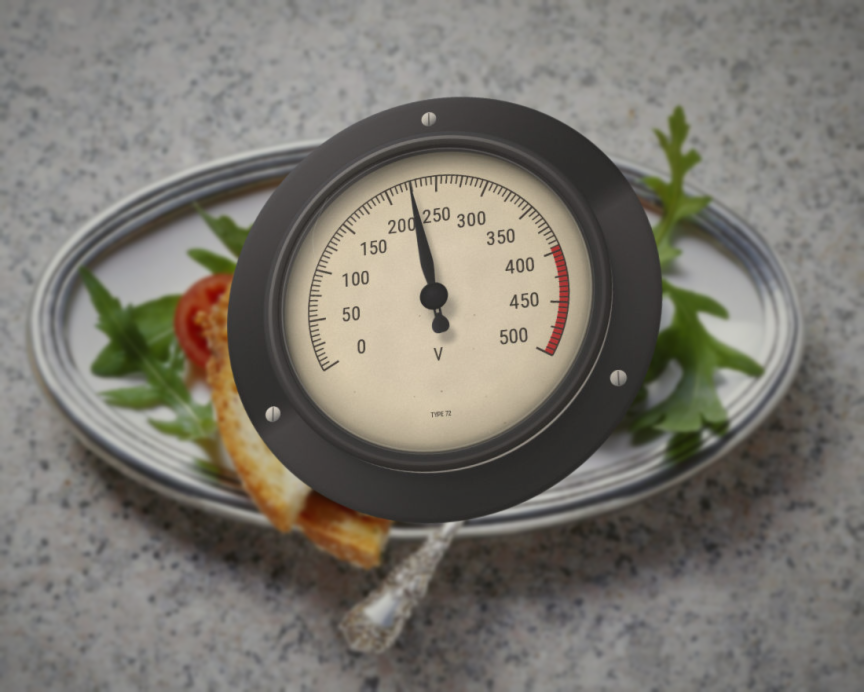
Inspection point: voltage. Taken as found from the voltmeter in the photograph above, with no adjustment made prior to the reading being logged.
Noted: 225 V
